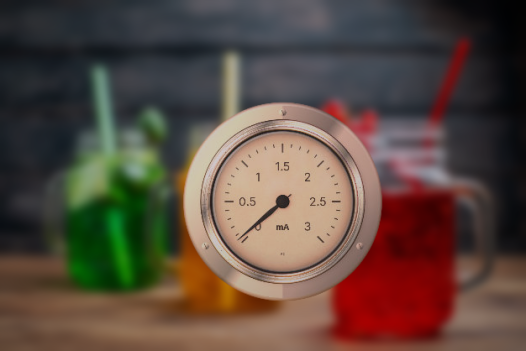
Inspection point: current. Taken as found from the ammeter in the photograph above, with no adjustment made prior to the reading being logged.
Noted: 0.05 mA
